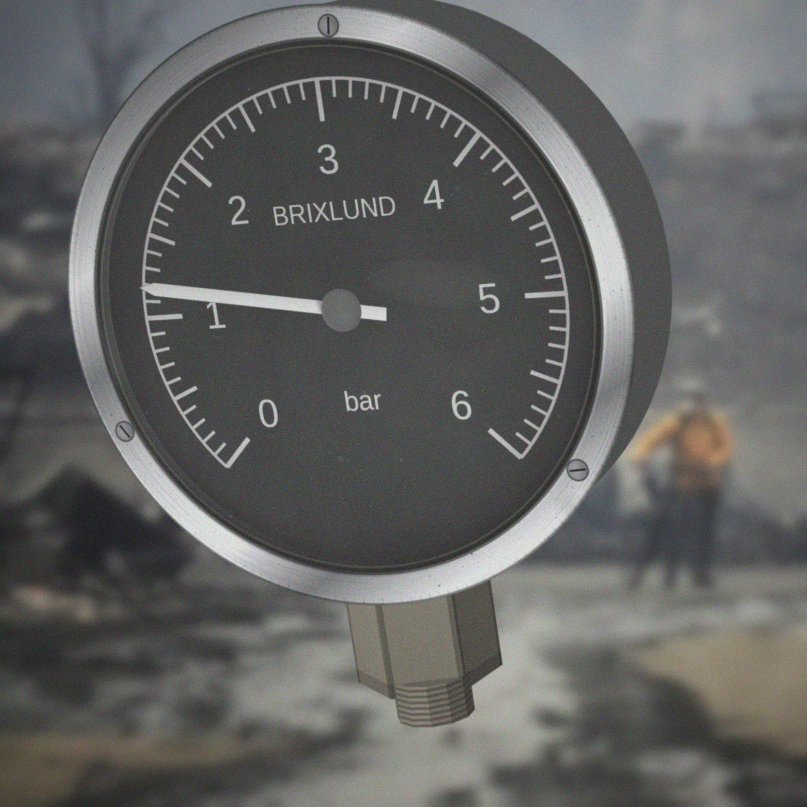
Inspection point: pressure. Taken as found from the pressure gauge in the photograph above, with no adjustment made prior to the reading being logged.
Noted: 1.2 bar
